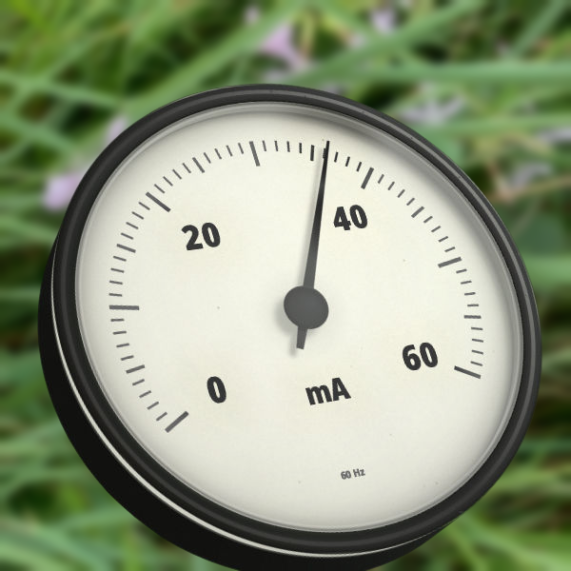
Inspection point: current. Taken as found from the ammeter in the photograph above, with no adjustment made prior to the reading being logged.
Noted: 36 mA
